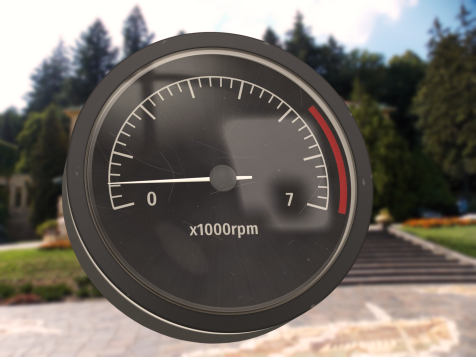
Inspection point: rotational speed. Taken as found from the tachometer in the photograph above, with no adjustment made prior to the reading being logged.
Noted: 400 rpm
